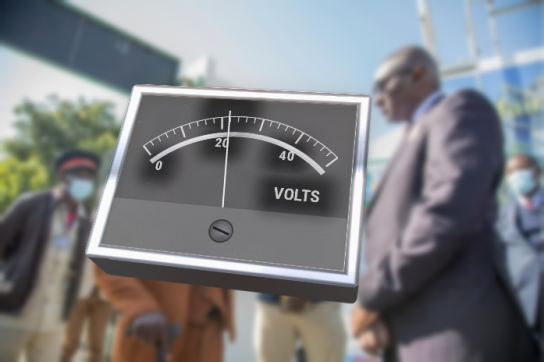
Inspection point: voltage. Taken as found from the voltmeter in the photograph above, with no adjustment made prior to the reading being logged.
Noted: 22 V
